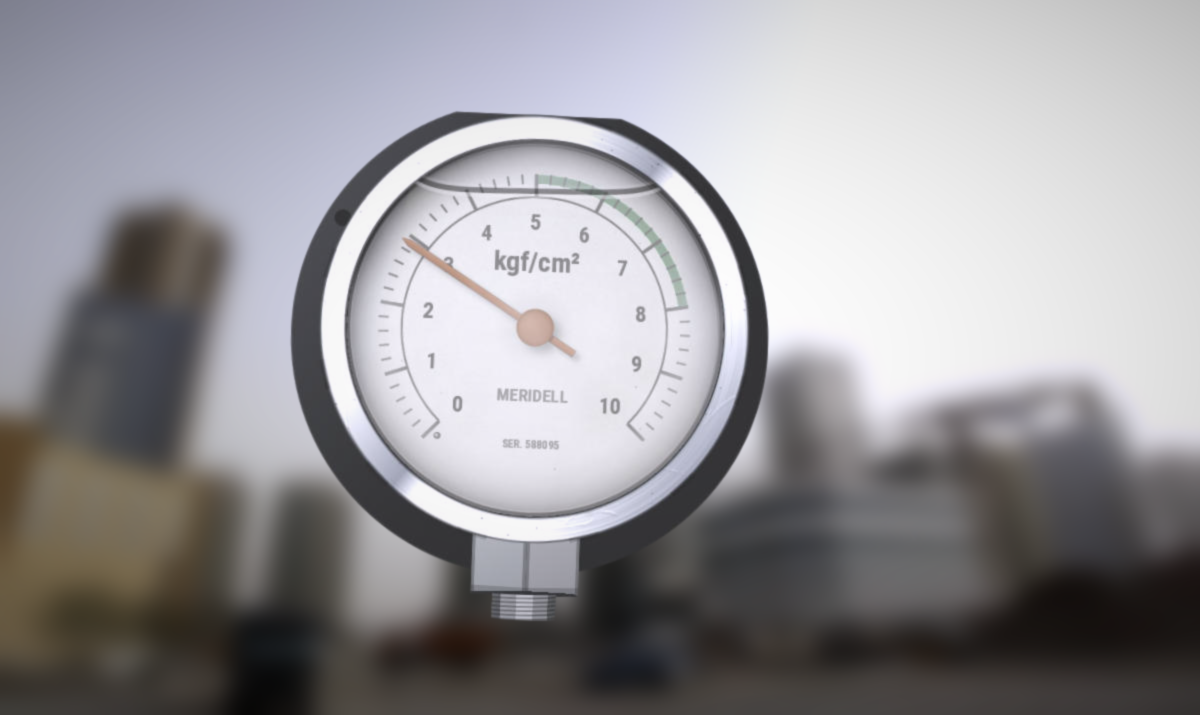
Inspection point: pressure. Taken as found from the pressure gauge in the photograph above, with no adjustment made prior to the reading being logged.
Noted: 2.9 kg/cm²
